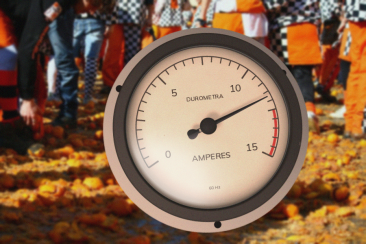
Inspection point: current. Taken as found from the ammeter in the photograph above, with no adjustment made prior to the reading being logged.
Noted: 11.75 A
